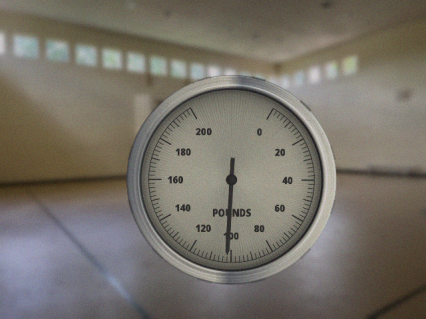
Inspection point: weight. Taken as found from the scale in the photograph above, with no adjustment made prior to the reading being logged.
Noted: 102 lb
